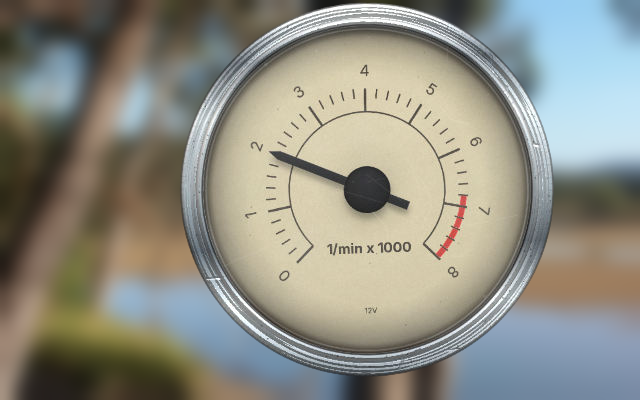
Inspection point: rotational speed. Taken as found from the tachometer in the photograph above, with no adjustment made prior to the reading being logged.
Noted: 2000 rpm
